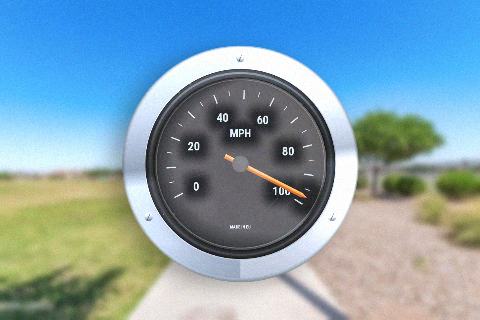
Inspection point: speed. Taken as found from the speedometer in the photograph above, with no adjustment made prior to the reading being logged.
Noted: 97.5 mph
